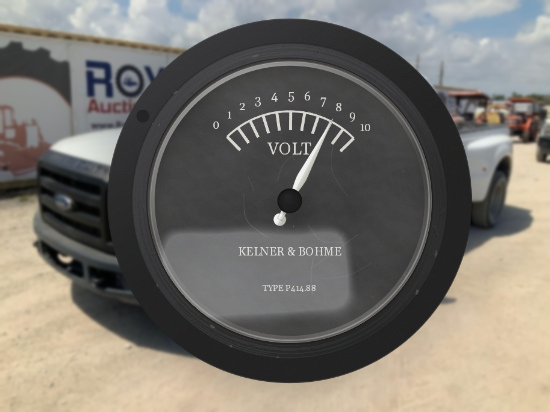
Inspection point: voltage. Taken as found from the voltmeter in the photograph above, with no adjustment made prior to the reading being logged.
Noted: 8 V
